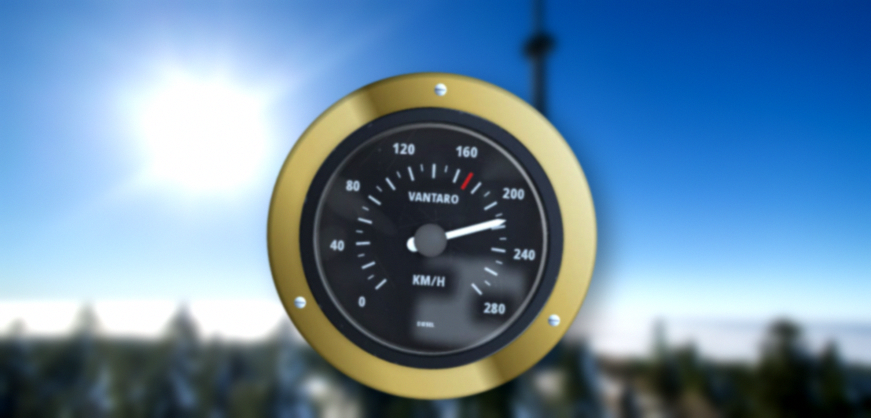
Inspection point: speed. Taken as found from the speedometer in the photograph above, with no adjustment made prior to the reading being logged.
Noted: 215 km/h
